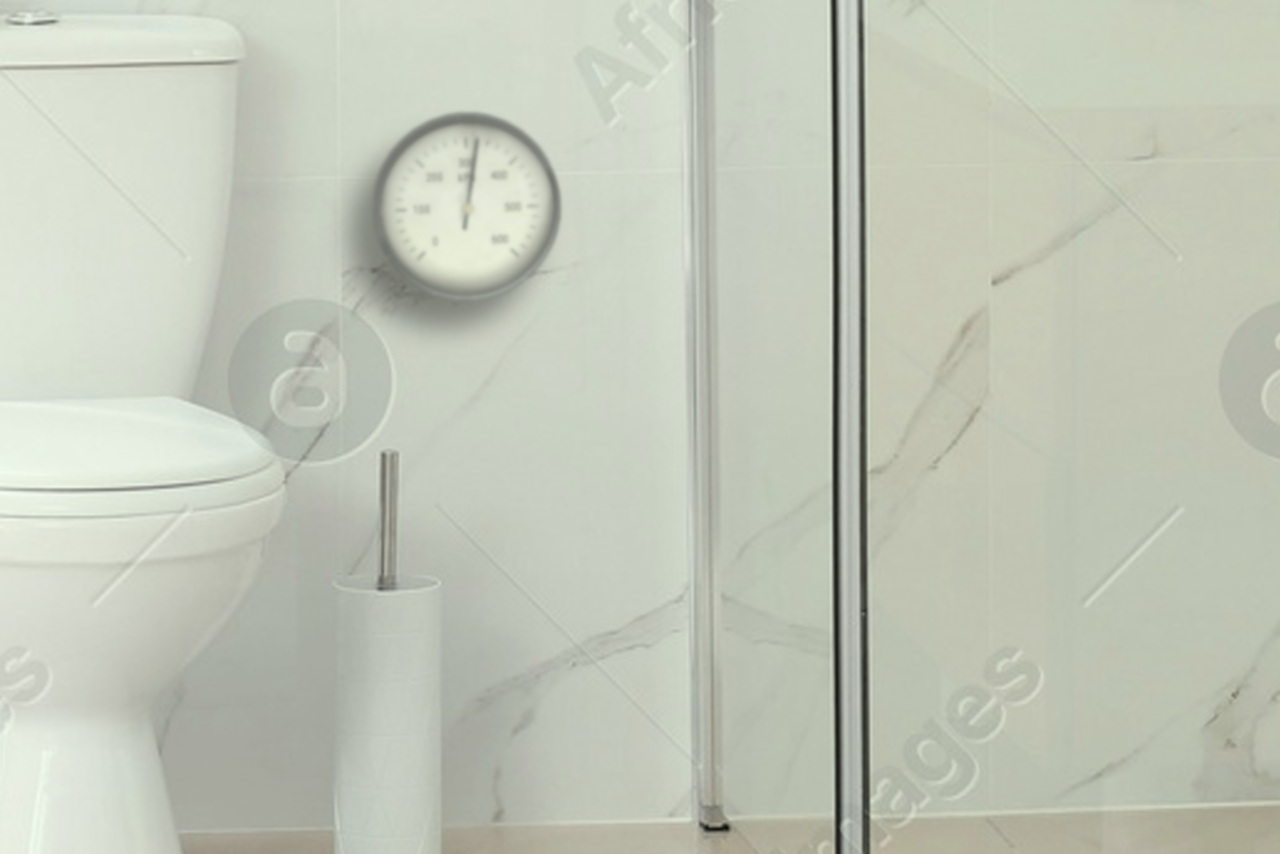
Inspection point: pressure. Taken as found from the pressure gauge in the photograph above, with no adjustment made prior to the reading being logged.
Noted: 320 kPa
